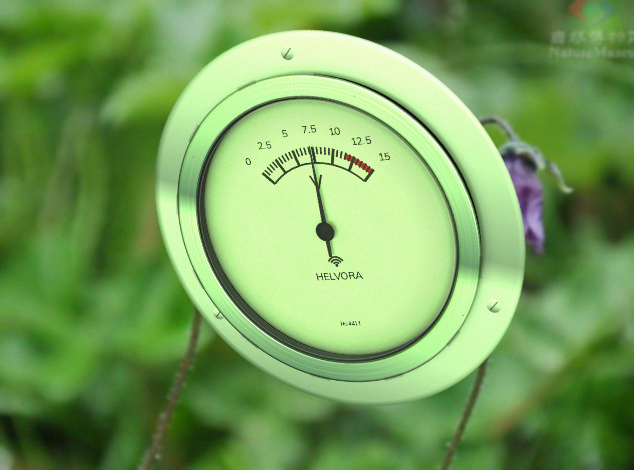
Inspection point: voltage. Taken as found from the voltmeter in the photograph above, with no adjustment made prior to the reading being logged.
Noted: 7.5 V
